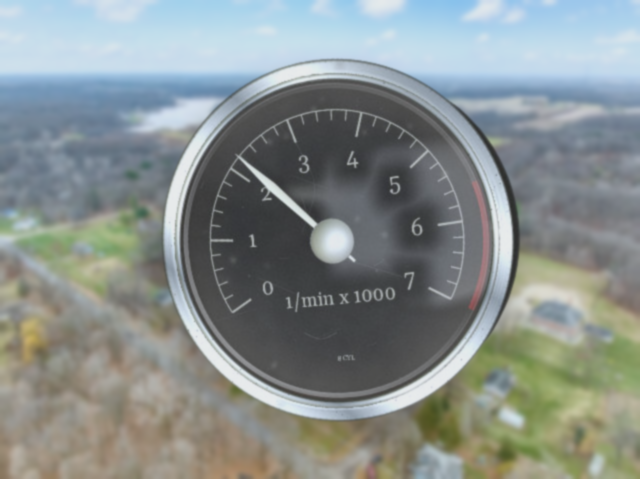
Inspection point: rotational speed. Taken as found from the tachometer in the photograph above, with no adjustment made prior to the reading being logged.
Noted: 2200 rpm
